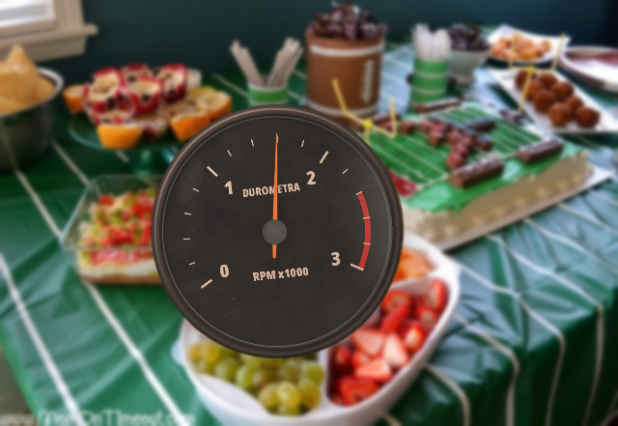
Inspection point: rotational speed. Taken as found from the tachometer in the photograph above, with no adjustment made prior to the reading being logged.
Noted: 1600 rpm
